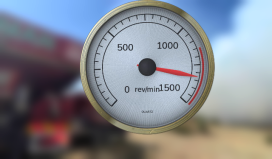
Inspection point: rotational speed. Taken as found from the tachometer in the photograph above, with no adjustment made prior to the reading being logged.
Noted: 1325 rpm
